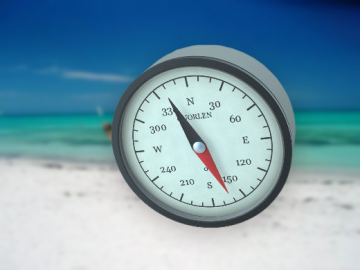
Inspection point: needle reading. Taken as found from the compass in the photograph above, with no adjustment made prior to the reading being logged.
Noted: 160 °
